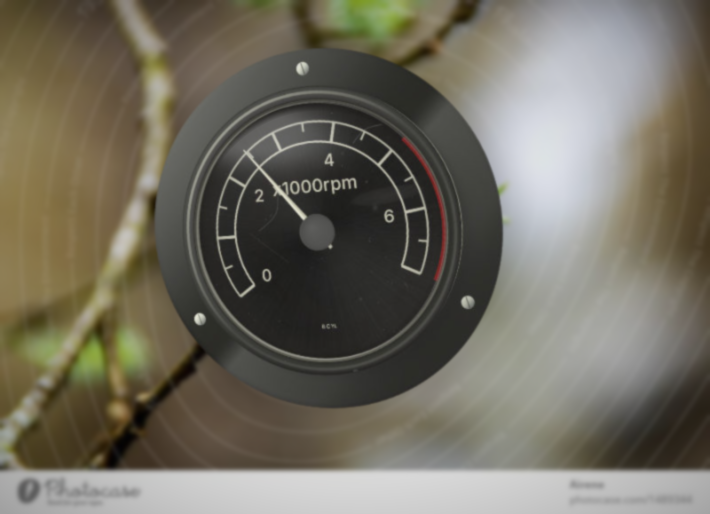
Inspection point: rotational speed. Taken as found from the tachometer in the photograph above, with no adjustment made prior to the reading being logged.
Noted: 2500 rpm
